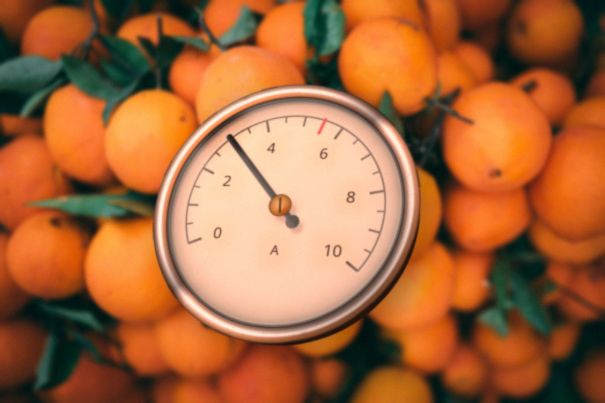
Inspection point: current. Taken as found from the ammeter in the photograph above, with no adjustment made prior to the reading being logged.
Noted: 3 A
